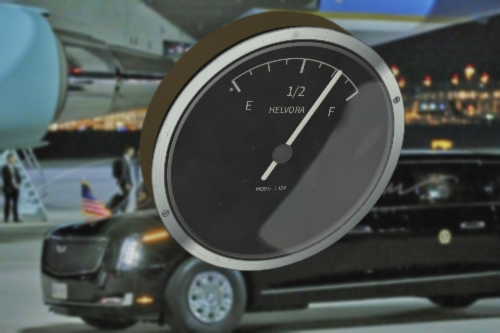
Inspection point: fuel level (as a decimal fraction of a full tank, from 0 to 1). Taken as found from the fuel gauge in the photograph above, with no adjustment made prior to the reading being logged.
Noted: 0.75
